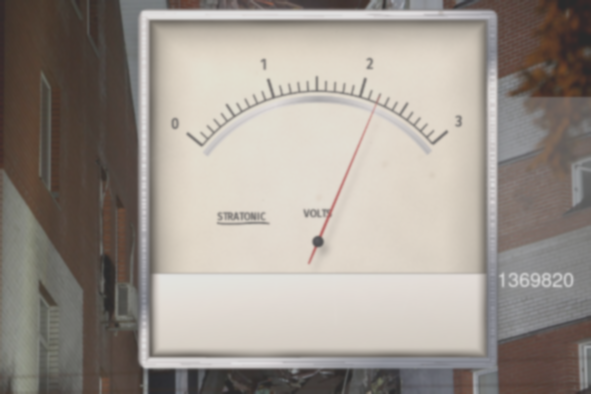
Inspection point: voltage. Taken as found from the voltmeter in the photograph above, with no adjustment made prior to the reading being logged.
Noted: 2.2 V
